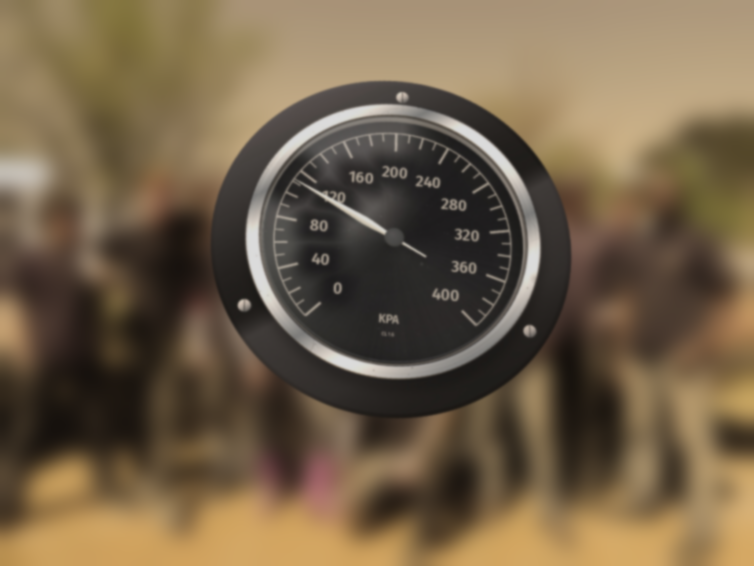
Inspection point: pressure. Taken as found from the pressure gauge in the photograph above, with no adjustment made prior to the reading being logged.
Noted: 110 kPa
